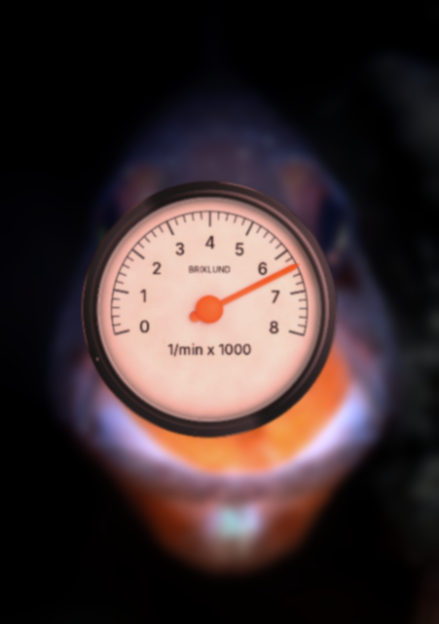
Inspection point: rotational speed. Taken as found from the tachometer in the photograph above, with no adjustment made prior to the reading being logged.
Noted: 6400 rpm
